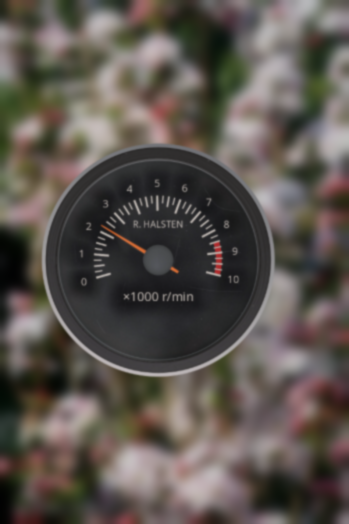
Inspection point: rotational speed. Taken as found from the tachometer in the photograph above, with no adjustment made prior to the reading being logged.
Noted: 2250 rpm
